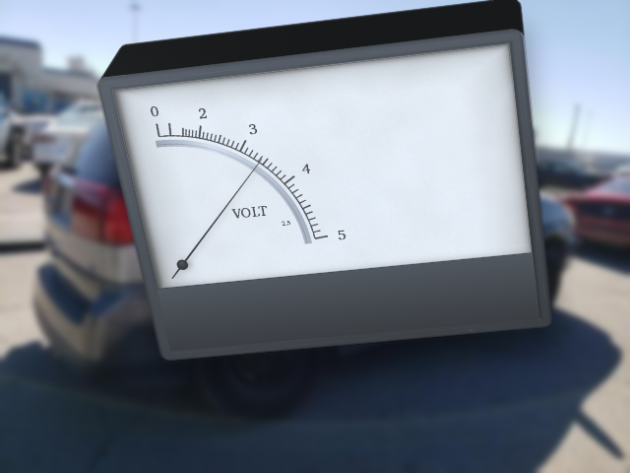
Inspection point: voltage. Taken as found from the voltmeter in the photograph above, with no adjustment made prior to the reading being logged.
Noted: 3.4 V
